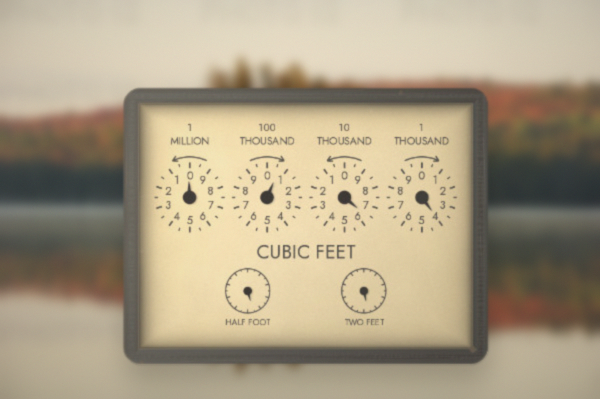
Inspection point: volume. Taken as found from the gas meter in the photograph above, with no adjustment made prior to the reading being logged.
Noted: 6400 ft³
